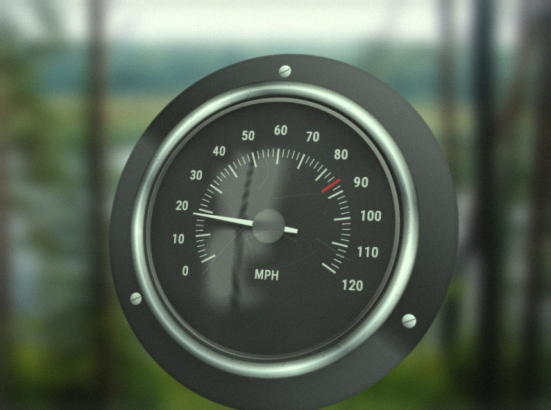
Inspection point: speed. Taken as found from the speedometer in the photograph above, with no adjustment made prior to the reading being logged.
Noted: 18 mph
